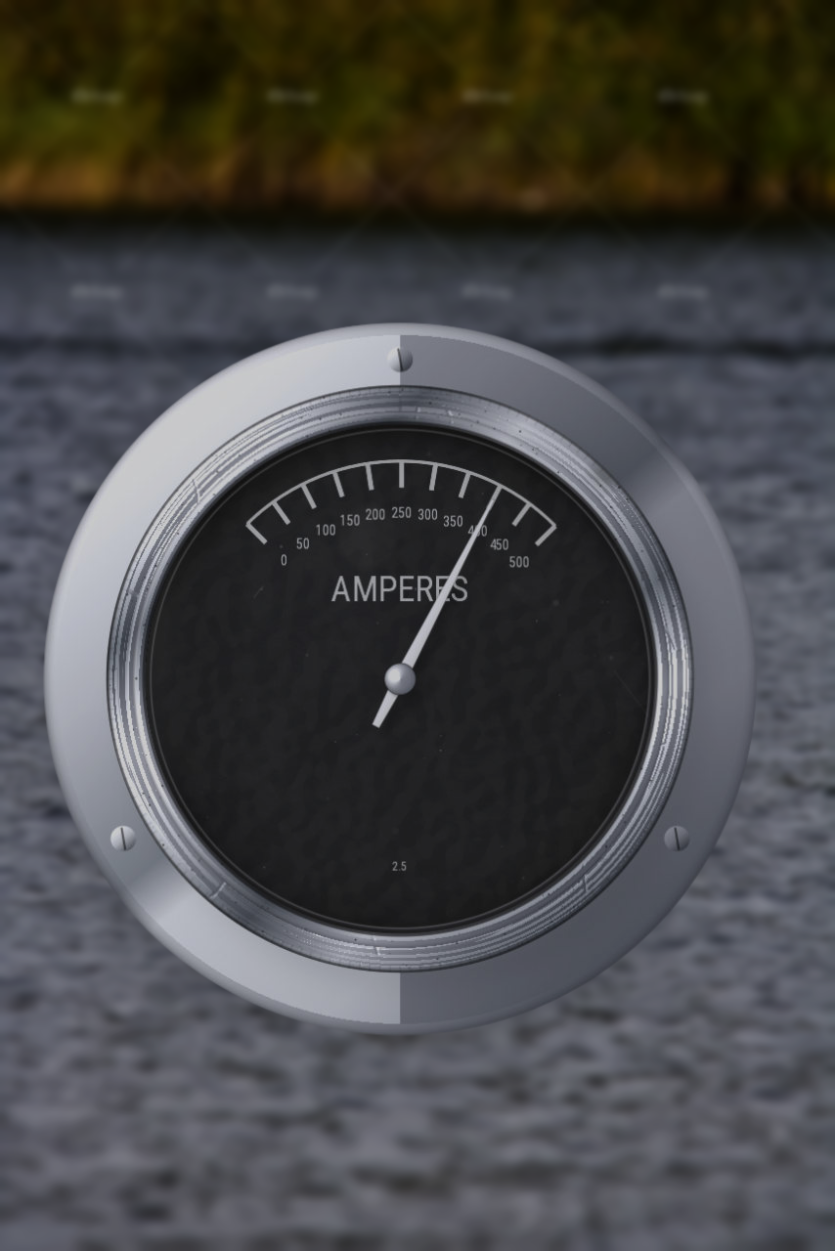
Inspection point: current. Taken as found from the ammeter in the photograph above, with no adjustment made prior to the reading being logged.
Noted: 400 A
